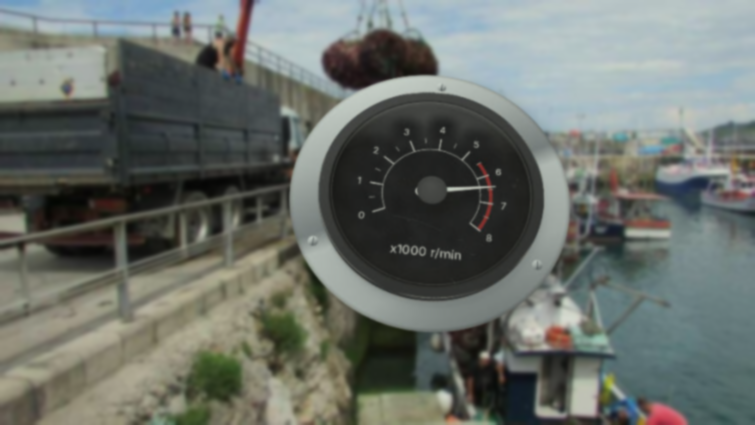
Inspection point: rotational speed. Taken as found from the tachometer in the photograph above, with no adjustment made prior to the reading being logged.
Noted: 6500 rpm
